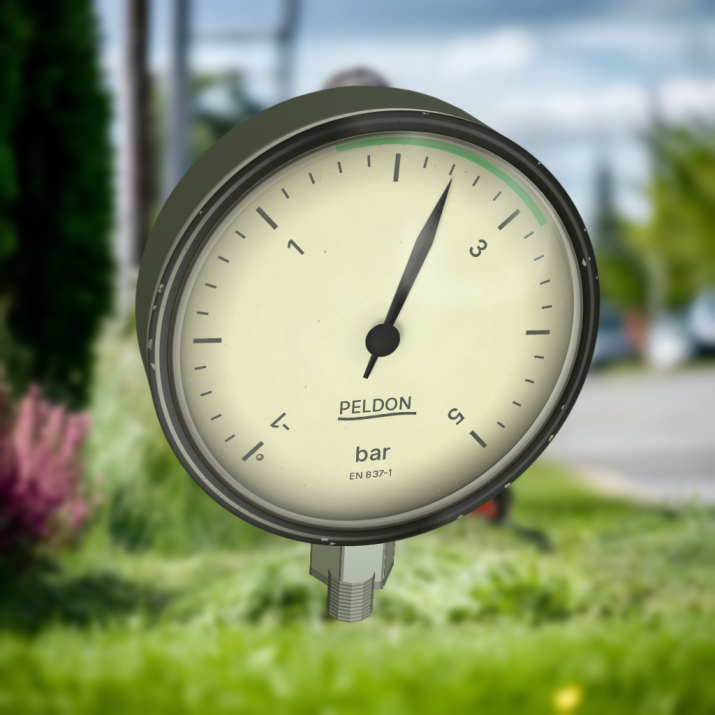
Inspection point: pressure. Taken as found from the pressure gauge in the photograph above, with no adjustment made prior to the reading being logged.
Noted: 2.4 bar
